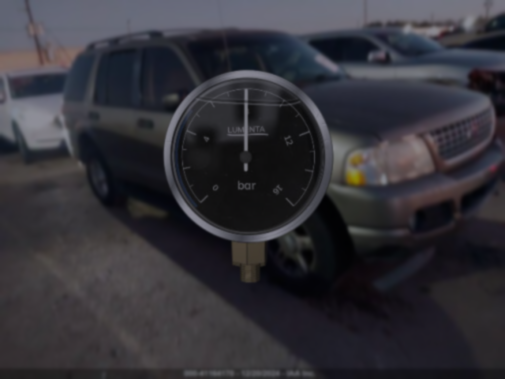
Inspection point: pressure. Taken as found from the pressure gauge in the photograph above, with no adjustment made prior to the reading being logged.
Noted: 8 bar
